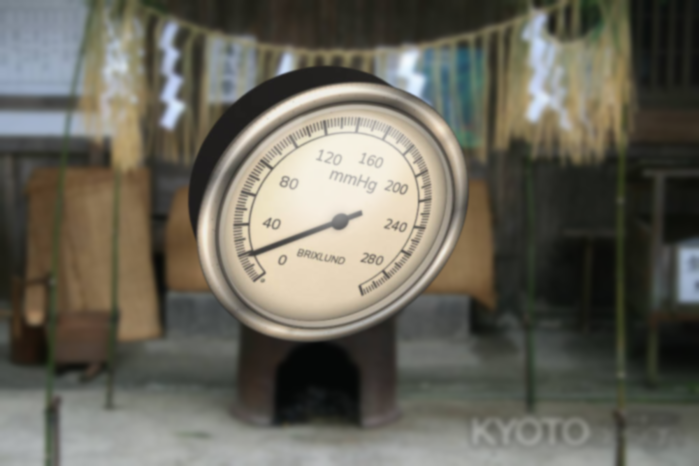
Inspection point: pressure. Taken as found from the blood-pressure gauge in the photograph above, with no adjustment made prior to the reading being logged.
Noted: 20 mmHg
